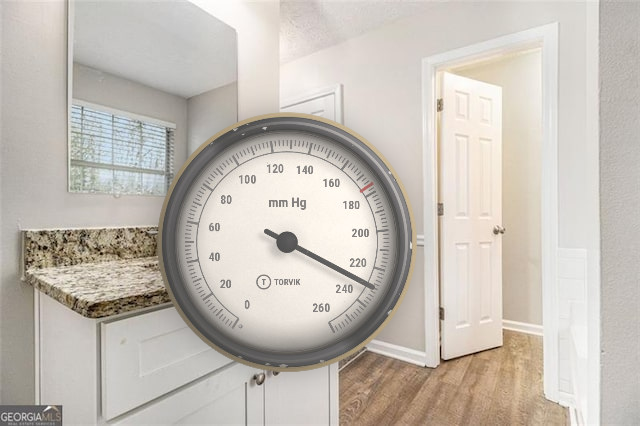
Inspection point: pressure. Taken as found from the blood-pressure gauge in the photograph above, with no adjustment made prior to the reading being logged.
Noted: 230 mmHg
